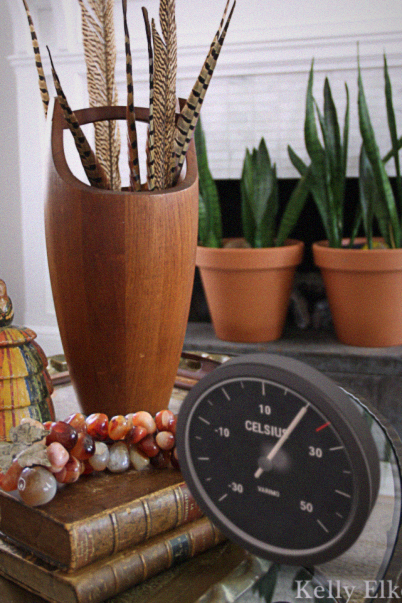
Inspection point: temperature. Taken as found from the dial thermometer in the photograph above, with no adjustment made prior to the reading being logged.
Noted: 20 °C
